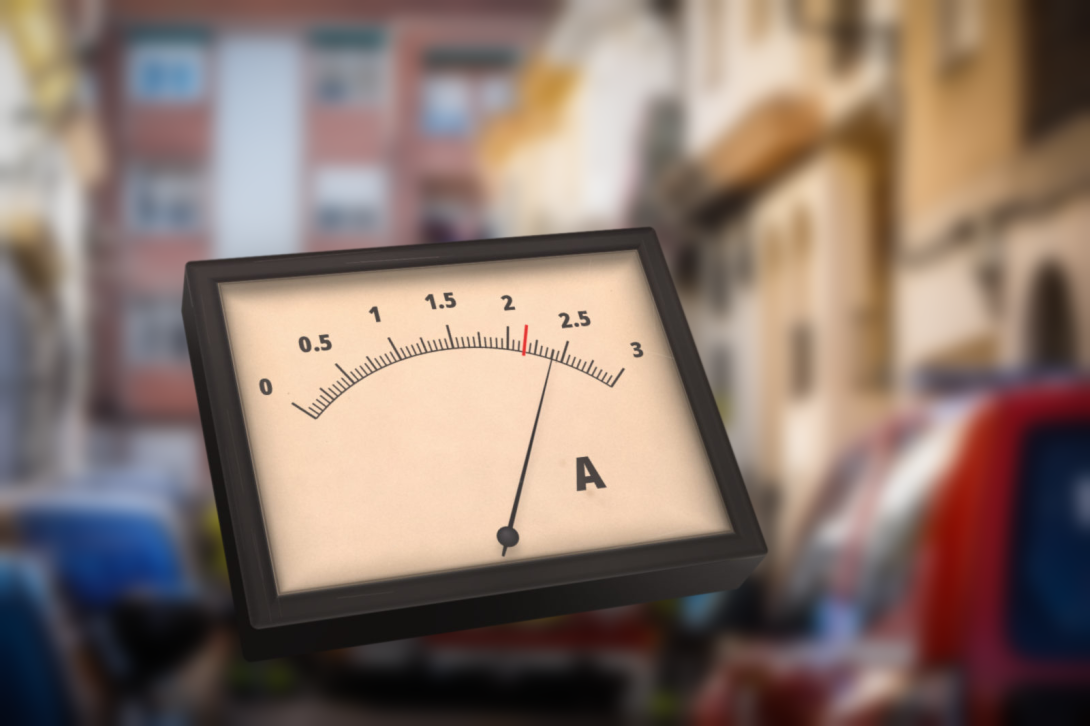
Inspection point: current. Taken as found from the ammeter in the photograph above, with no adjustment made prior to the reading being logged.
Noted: 2.4 A
